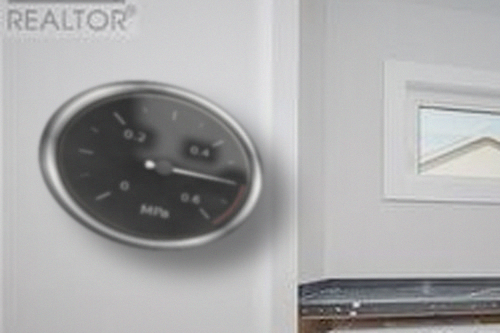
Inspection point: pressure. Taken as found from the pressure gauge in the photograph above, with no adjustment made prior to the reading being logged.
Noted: 0.5 MPa
